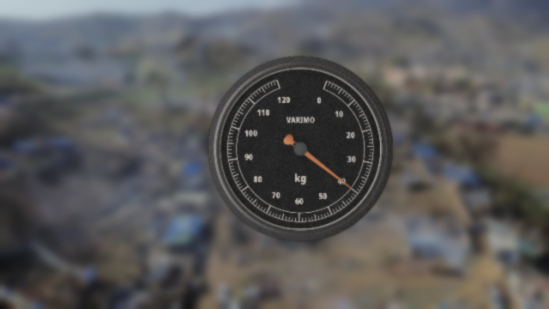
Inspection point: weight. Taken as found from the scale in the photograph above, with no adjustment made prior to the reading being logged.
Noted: 40 kg
